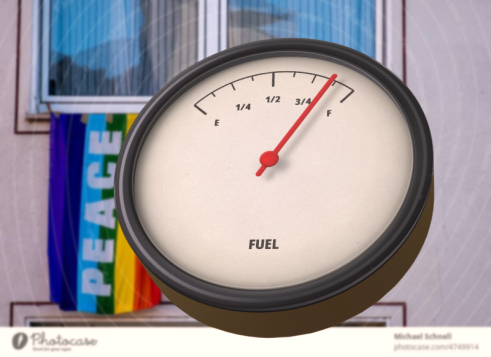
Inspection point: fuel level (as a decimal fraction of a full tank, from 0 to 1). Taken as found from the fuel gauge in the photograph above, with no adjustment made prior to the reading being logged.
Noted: 0.875
